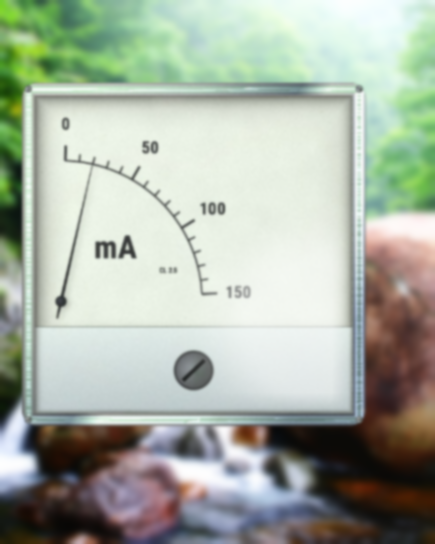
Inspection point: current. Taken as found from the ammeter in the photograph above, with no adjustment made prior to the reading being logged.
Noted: 20 mA
